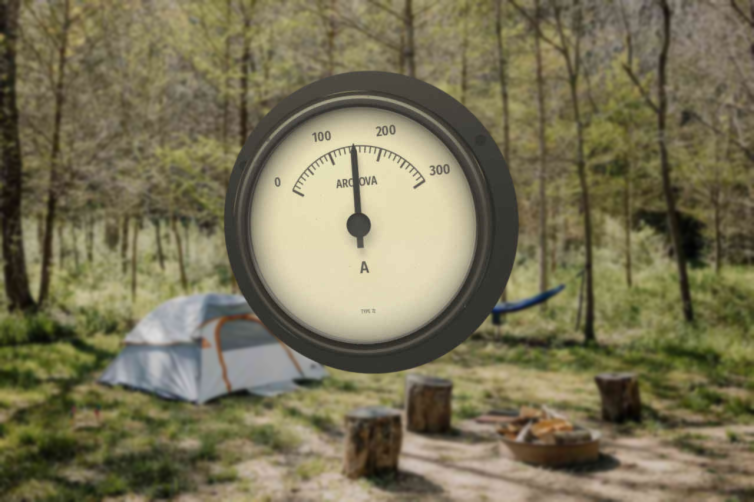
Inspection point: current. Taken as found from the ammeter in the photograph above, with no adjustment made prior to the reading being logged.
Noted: 150 A
